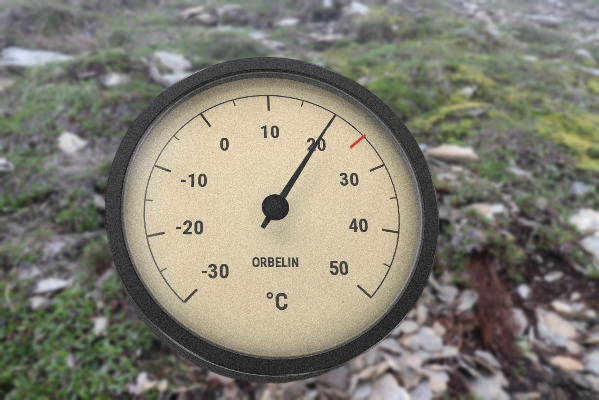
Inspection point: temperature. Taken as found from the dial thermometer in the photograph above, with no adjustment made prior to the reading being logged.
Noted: 20 °C
